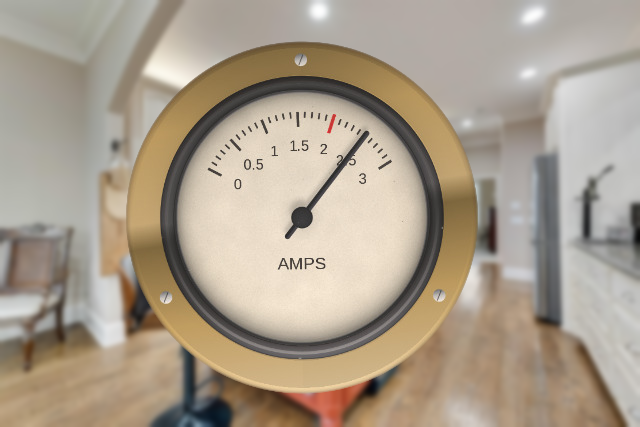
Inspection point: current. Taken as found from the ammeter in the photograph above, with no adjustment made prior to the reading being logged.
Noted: 2.5 A
